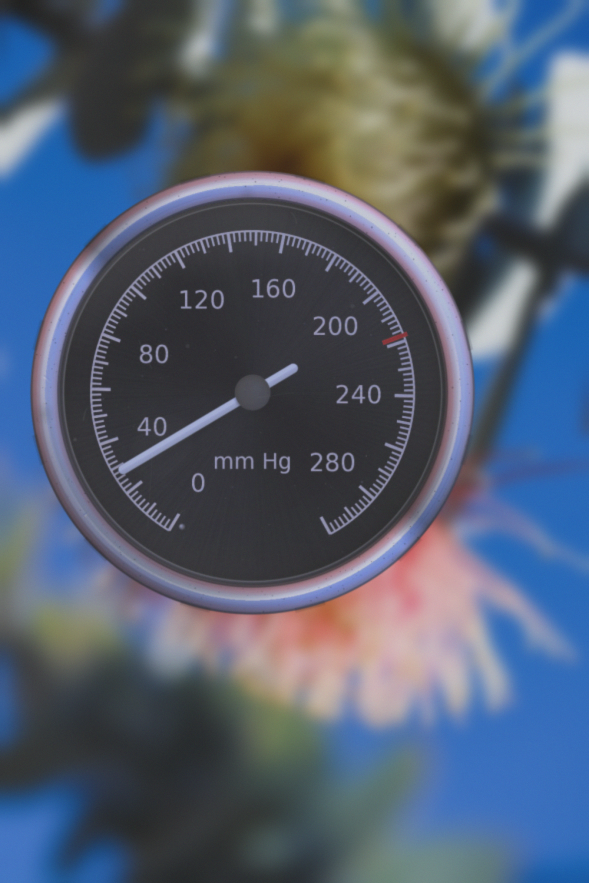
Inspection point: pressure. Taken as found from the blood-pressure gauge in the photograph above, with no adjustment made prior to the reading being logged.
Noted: 28 mmHg
